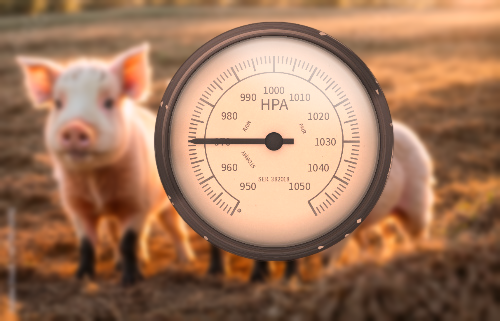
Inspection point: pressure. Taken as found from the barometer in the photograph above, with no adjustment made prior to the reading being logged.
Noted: 970 hPa
